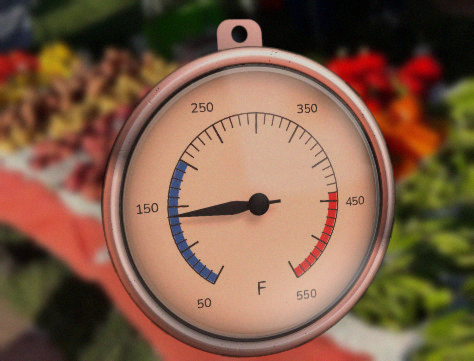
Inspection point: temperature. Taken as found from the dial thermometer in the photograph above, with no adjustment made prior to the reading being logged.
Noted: 140 °F
